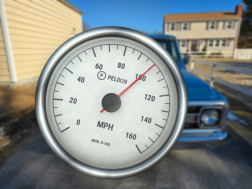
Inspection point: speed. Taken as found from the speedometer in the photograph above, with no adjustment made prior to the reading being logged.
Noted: 100 mph
